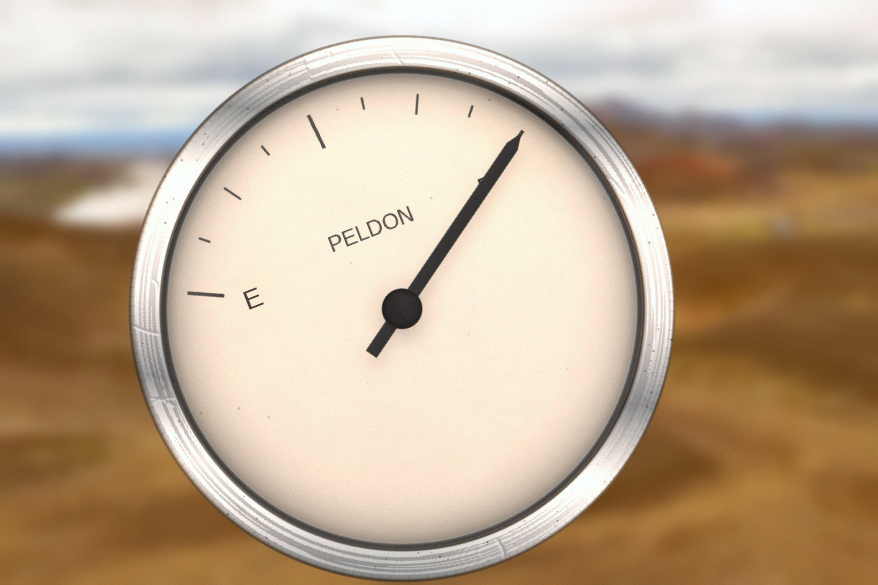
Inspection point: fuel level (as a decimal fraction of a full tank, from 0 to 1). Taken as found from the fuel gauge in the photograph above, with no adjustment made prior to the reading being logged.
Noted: 1
